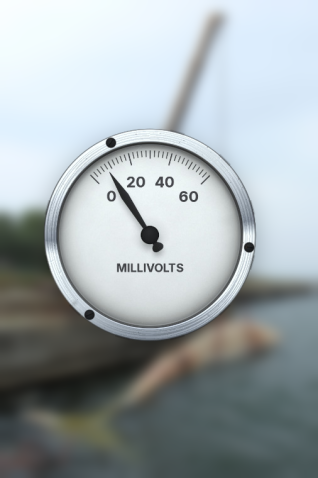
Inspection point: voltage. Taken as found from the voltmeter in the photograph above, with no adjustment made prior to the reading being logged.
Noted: 8 mV
